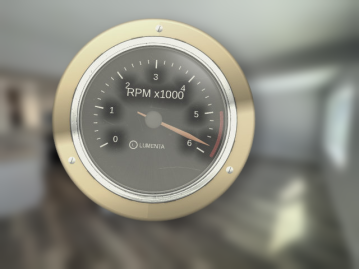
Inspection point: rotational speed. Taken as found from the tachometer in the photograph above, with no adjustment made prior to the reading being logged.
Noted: 5800 rpm
